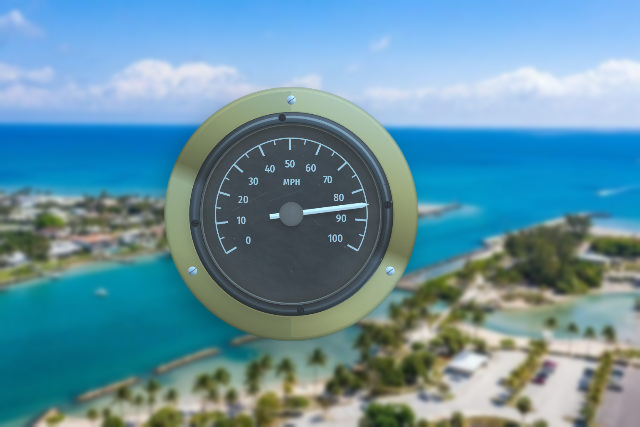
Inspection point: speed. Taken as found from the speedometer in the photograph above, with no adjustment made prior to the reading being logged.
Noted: 85 mph
